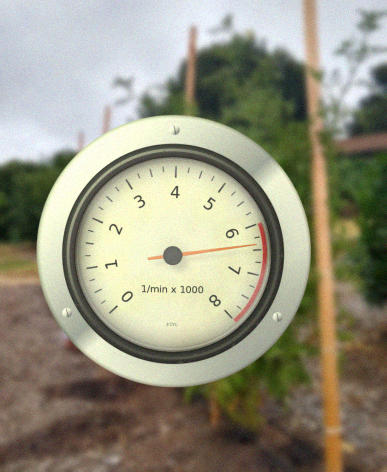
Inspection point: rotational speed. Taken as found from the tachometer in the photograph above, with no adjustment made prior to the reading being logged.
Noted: 6375 rpm
